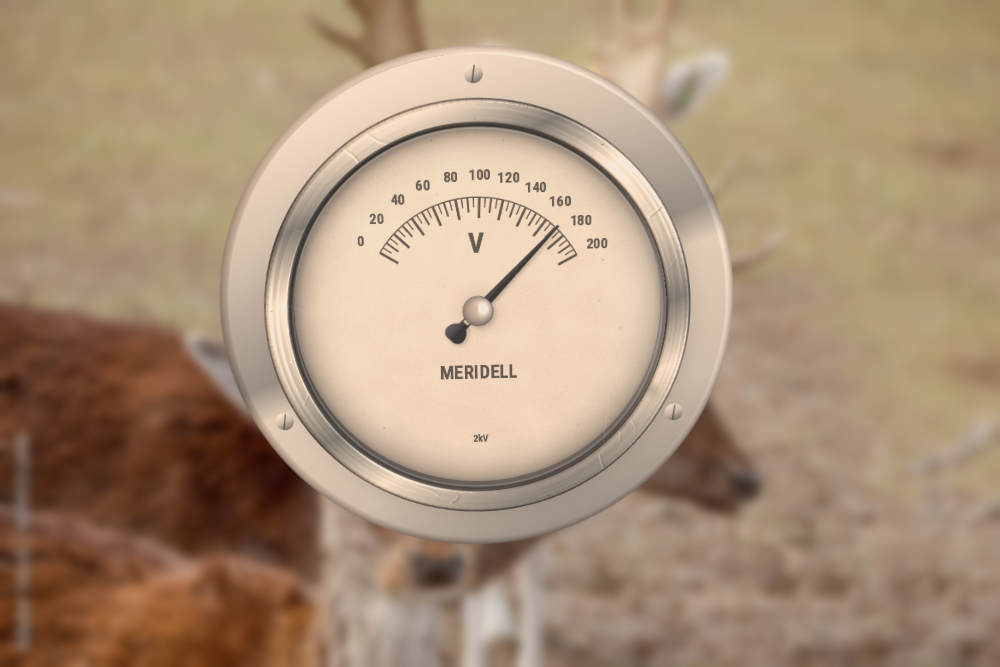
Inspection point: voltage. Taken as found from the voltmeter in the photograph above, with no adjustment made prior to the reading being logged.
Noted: 170 V
